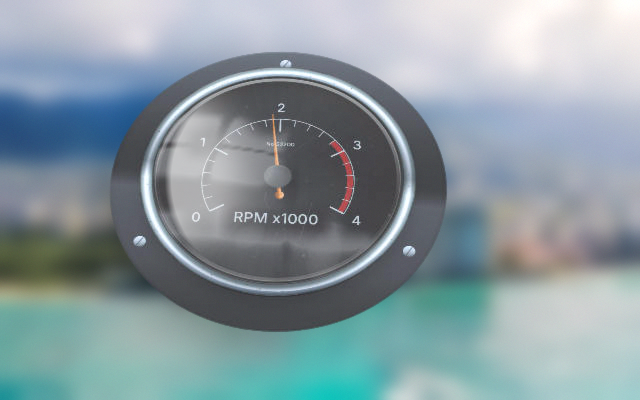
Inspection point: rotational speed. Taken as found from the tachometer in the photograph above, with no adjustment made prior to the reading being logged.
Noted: 1900 rpm
